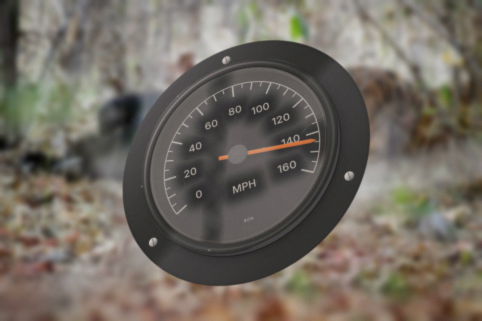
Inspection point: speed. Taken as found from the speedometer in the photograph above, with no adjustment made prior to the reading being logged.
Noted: 145 mph
